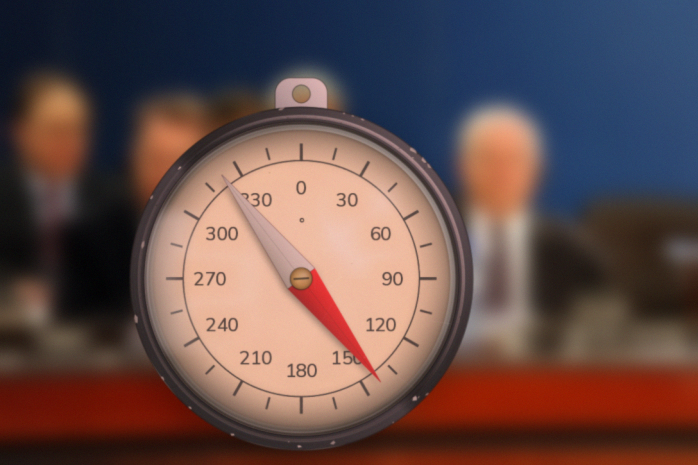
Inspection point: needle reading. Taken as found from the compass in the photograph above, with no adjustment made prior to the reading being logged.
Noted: 142.5 °
